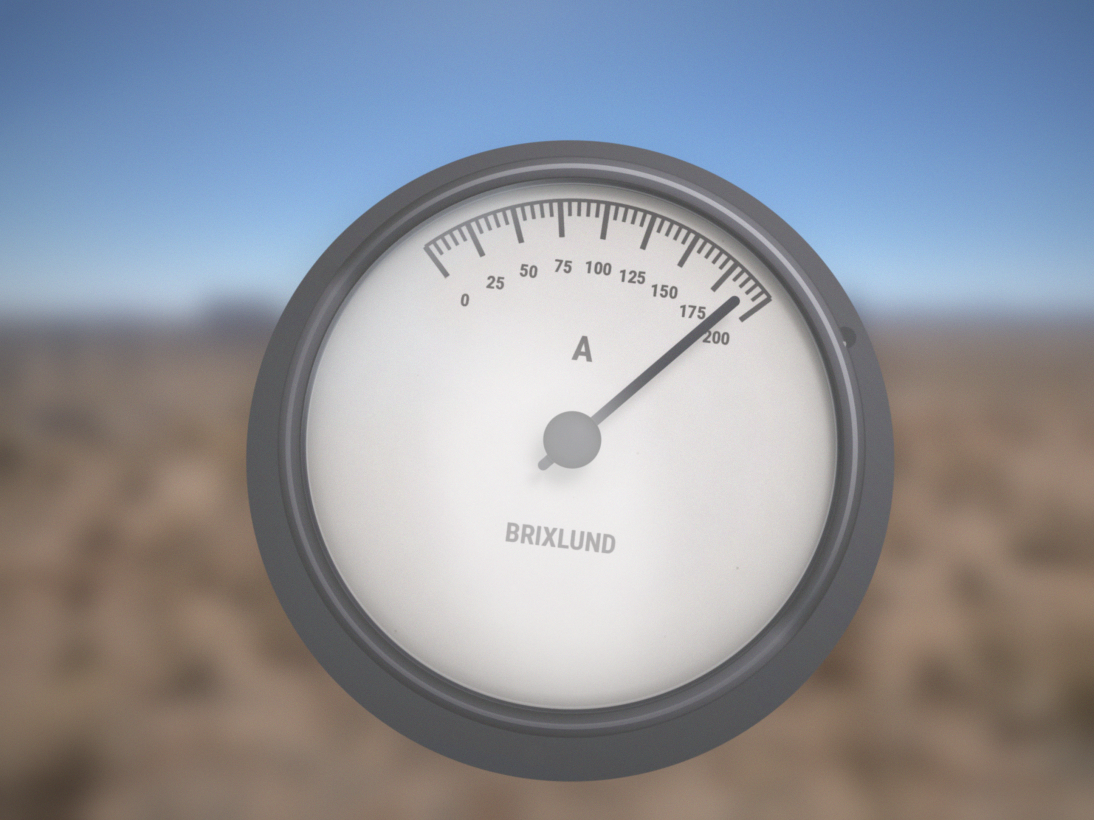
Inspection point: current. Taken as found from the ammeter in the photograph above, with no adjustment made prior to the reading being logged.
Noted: 190 A
